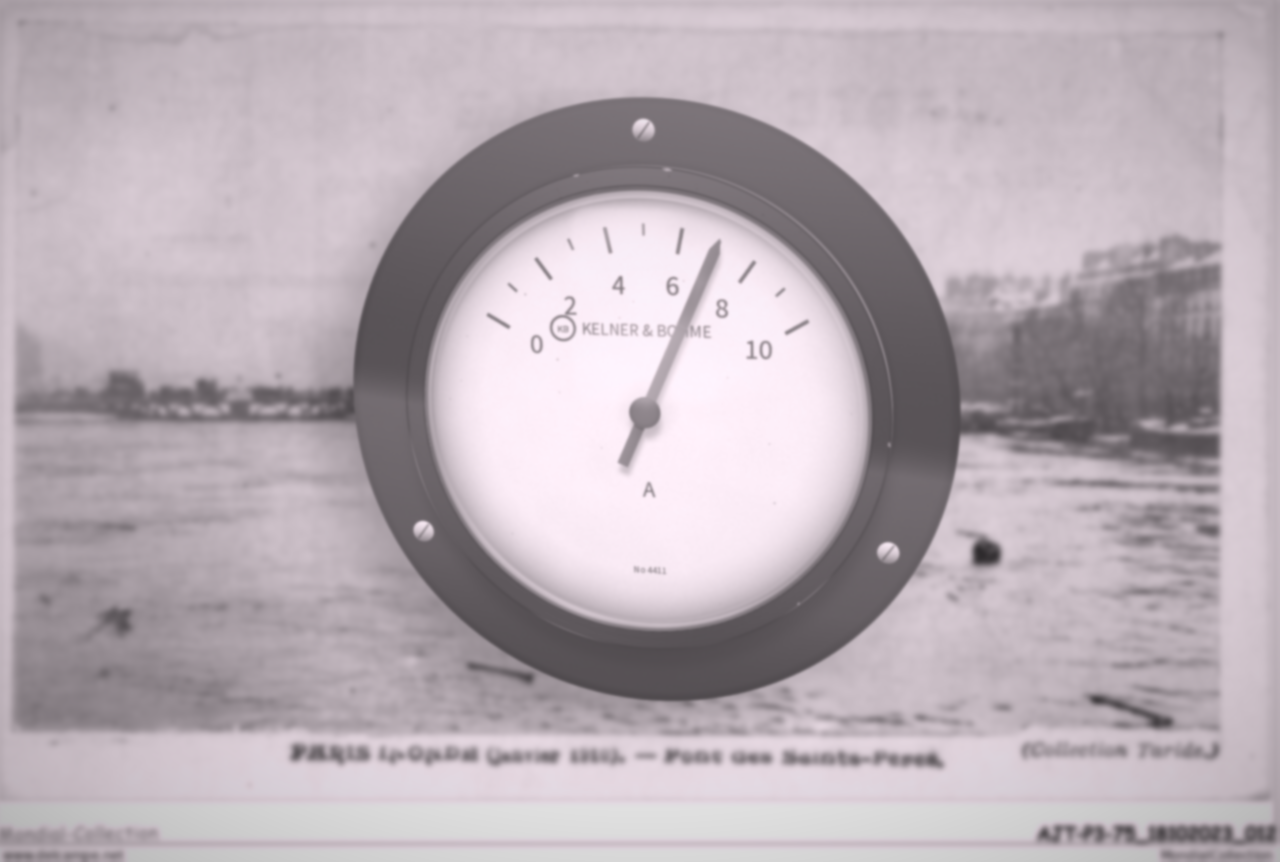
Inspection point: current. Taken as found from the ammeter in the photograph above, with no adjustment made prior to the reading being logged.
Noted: 7 A
